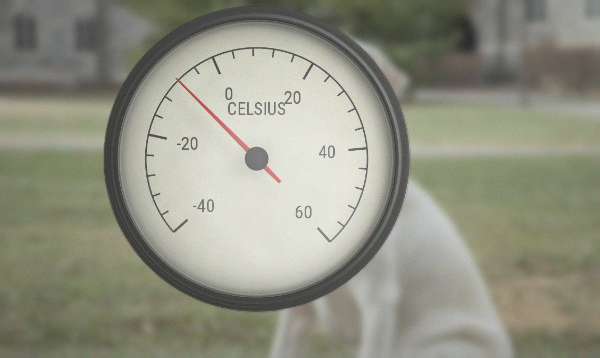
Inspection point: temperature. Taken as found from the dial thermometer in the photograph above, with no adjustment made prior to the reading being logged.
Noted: -8 °C
